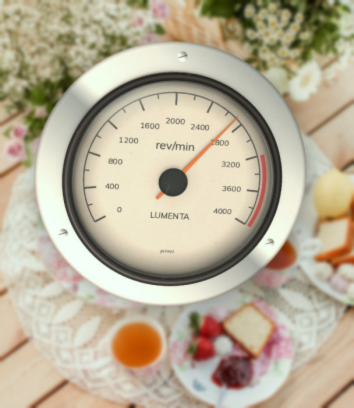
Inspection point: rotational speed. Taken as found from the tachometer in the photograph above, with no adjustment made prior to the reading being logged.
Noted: 2700 rpm
